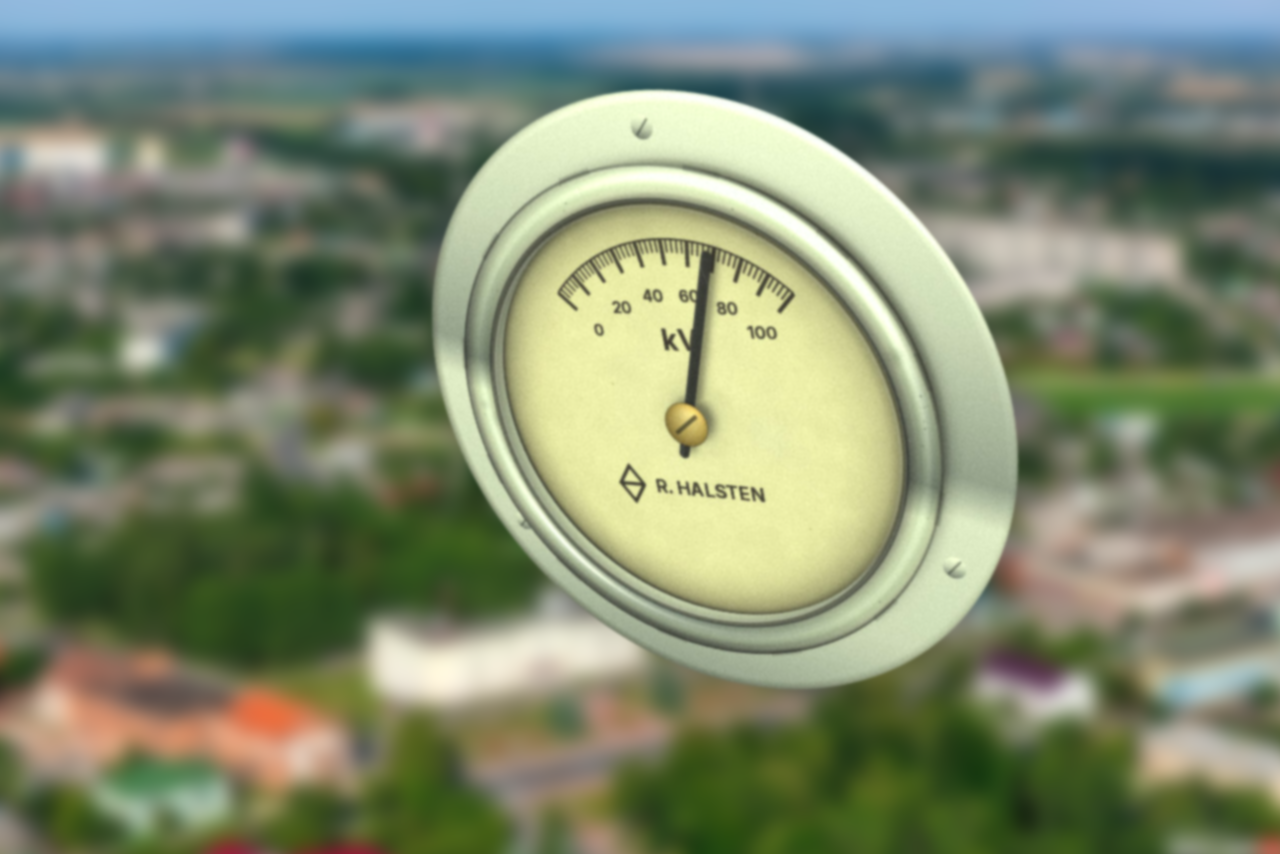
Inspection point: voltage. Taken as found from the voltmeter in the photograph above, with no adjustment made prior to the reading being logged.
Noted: 70 kV
